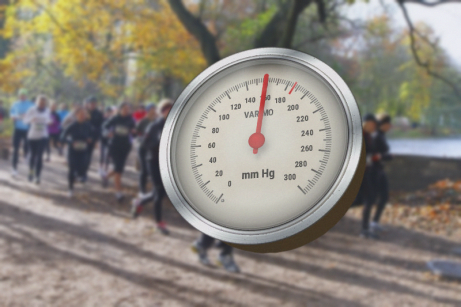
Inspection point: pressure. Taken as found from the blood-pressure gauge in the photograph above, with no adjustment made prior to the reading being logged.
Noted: 160 mmHg
